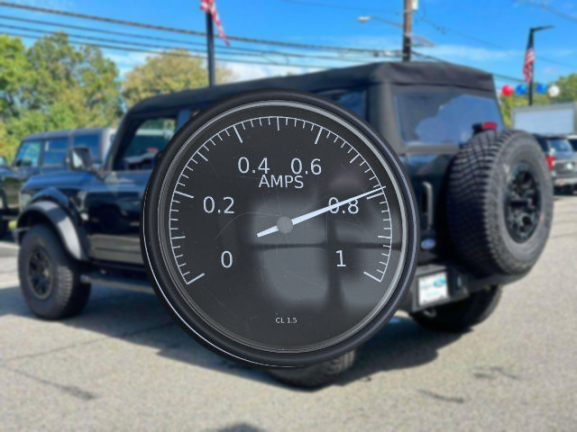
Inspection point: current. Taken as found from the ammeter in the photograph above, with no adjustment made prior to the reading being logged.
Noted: 0.79 A
